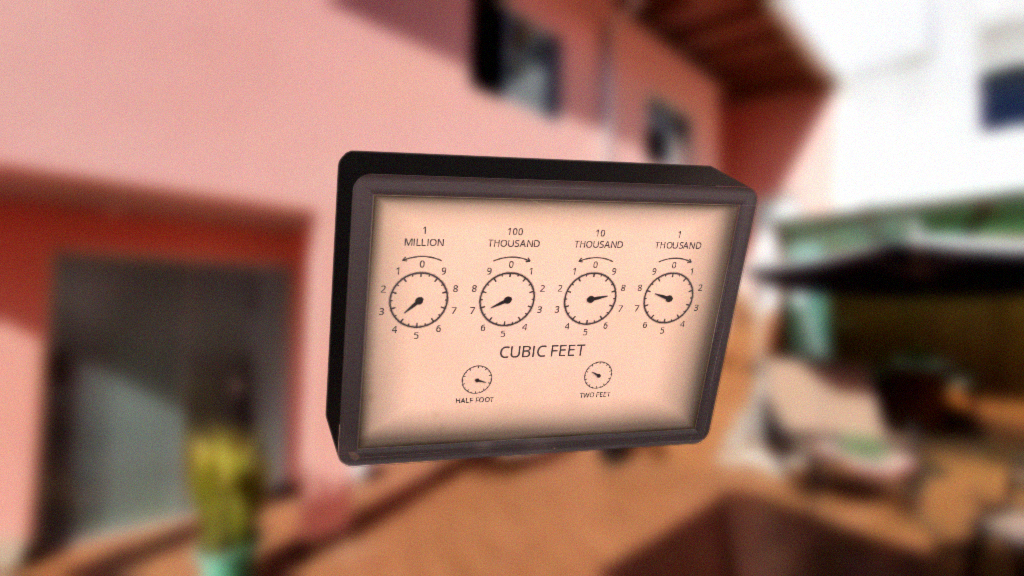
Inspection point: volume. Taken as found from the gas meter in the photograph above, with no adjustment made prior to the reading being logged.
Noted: 367800 ft³
